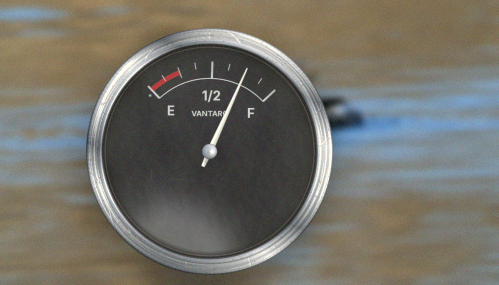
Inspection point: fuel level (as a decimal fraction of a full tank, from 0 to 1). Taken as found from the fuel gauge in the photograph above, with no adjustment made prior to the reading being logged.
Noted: 0.75
